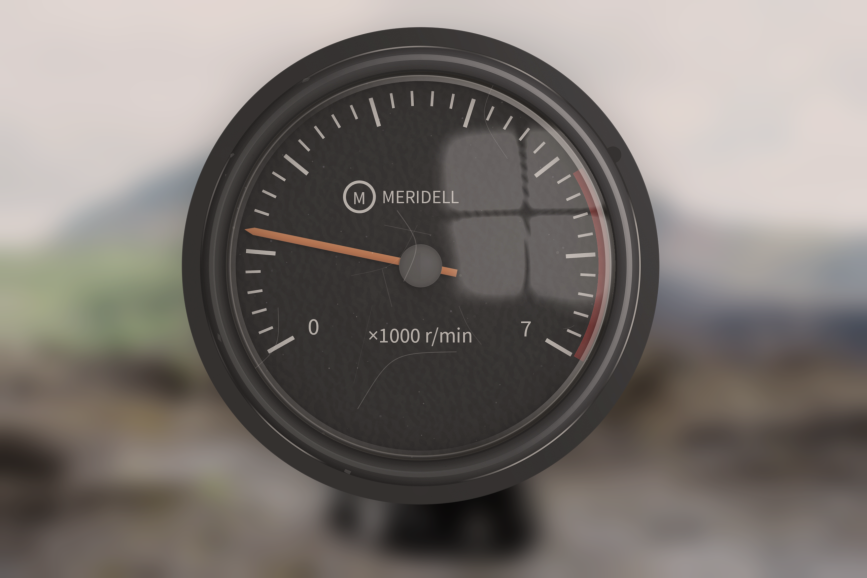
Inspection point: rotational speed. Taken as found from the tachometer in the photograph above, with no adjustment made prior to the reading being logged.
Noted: 1200 rpm
